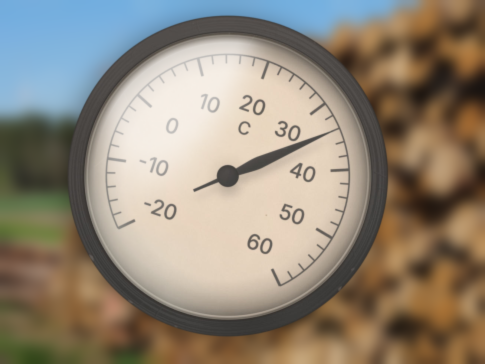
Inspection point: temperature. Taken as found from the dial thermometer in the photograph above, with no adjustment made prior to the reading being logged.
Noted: 34 °C
